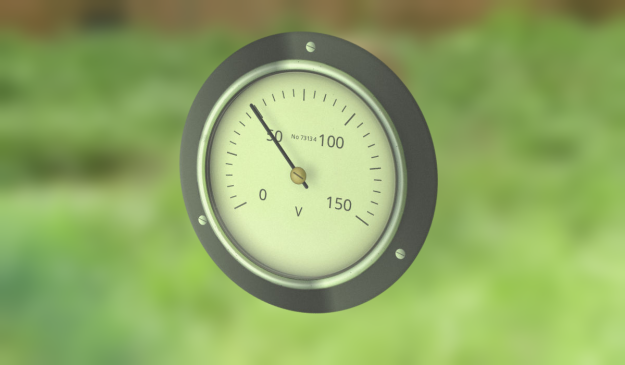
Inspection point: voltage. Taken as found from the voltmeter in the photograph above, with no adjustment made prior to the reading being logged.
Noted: 50 V
